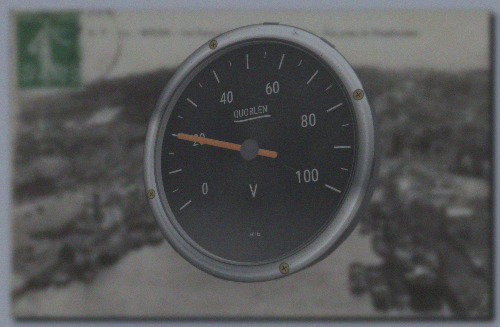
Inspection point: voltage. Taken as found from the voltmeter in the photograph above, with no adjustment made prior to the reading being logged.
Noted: 20 V
